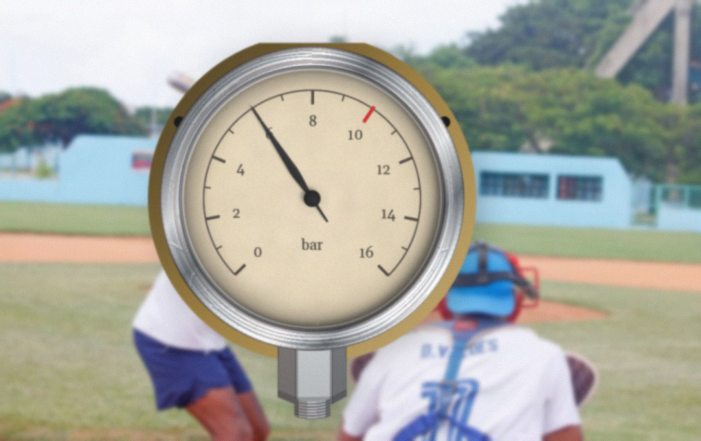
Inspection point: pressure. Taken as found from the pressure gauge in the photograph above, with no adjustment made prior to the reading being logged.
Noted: 6 bar
